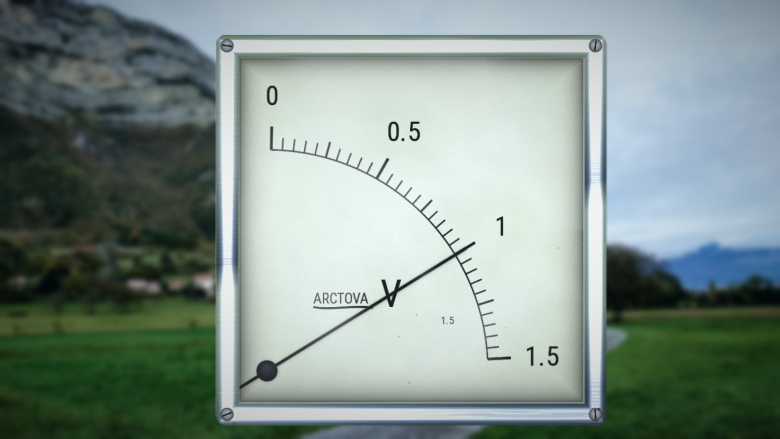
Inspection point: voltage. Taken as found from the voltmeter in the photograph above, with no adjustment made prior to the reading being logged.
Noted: 1 V
